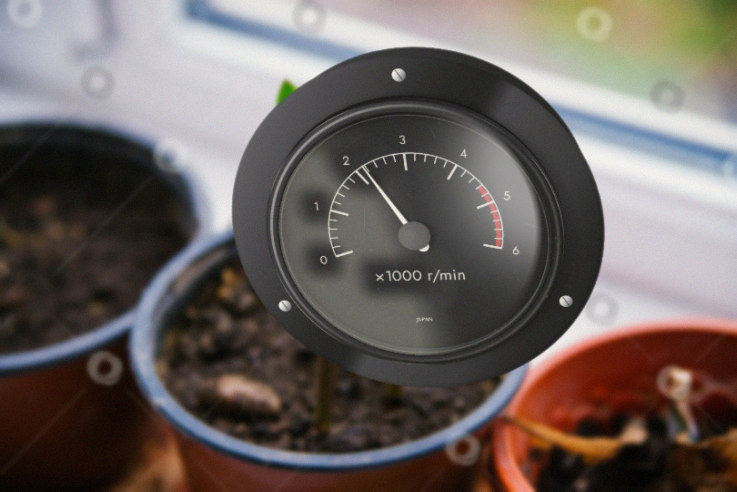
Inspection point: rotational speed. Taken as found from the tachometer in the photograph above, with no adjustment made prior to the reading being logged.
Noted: 2200 rpm
